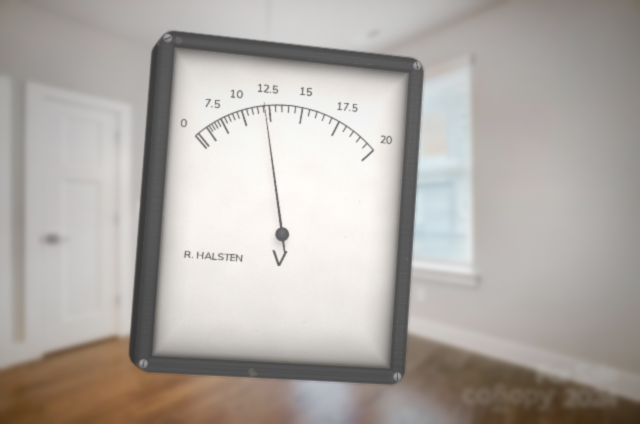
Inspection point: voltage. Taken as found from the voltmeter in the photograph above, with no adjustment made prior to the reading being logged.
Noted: 12 V
